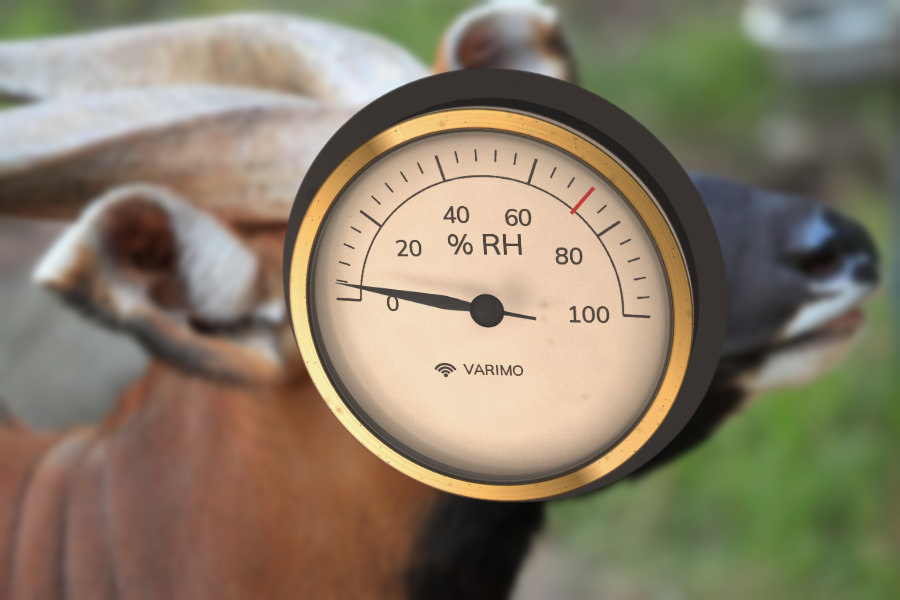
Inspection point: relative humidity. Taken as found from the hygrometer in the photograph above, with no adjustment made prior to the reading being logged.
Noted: 4 %
